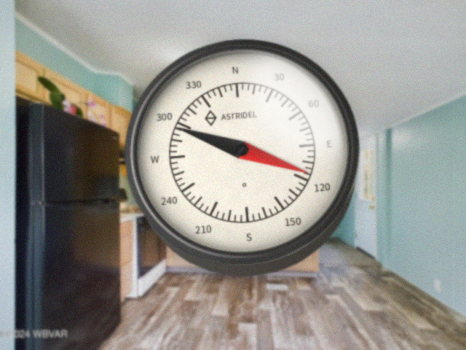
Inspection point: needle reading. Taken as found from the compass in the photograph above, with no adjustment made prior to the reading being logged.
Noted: 115 °
